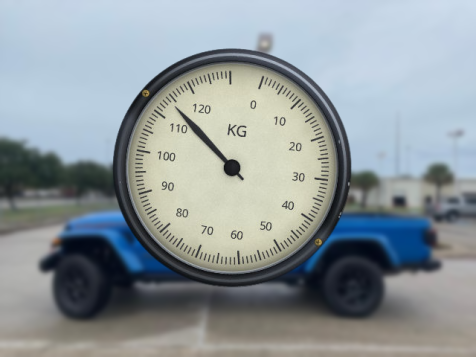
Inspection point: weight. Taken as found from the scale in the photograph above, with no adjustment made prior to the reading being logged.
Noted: 114 kg
